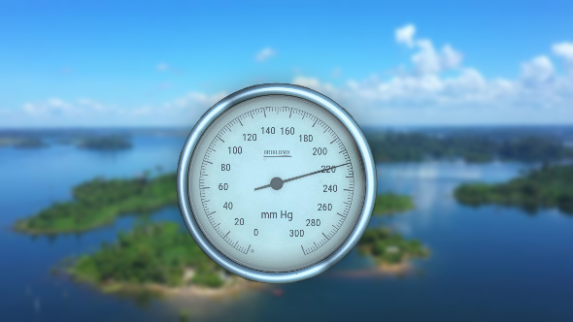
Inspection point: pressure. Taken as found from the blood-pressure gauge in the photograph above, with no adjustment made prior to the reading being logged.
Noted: 220 mmHg
